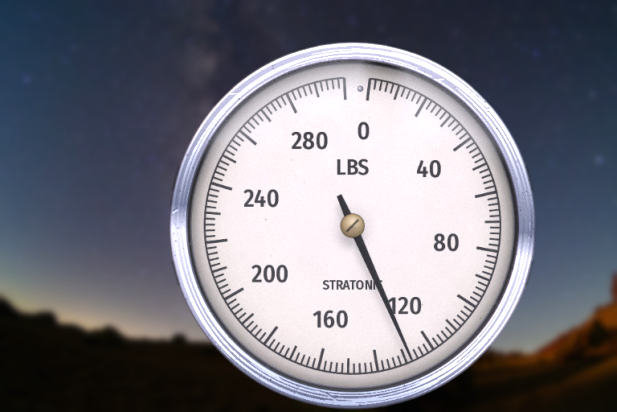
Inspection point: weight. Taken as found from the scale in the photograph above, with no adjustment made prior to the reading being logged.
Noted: 128 lb
